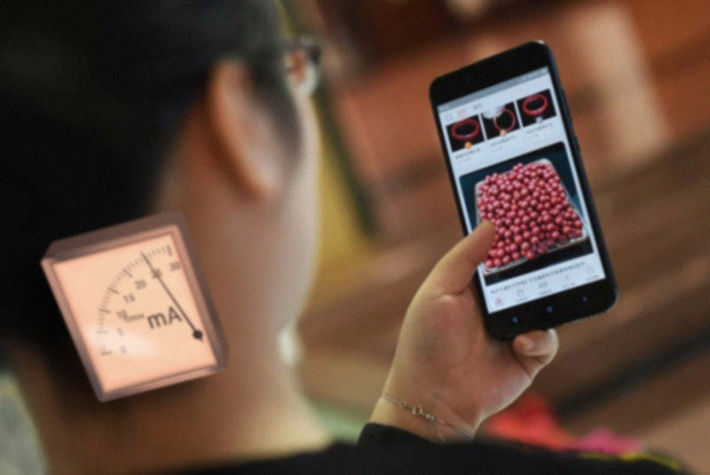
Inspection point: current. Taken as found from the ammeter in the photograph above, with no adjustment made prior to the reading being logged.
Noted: 25 mA
